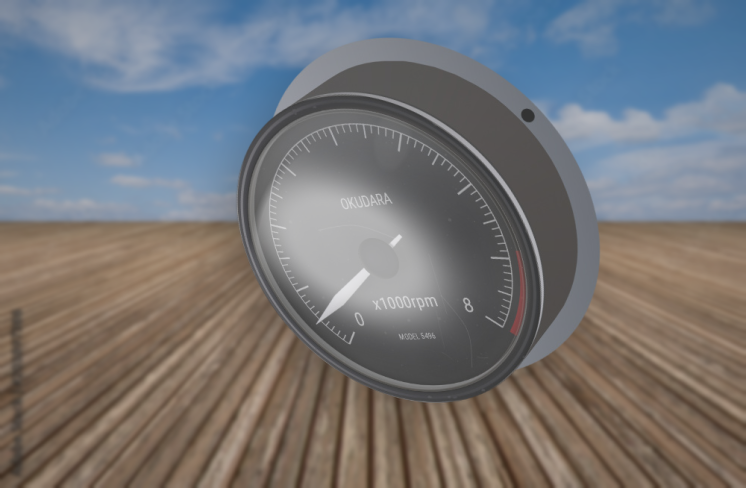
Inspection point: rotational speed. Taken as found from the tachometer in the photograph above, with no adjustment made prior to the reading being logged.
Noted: 500 rpm
